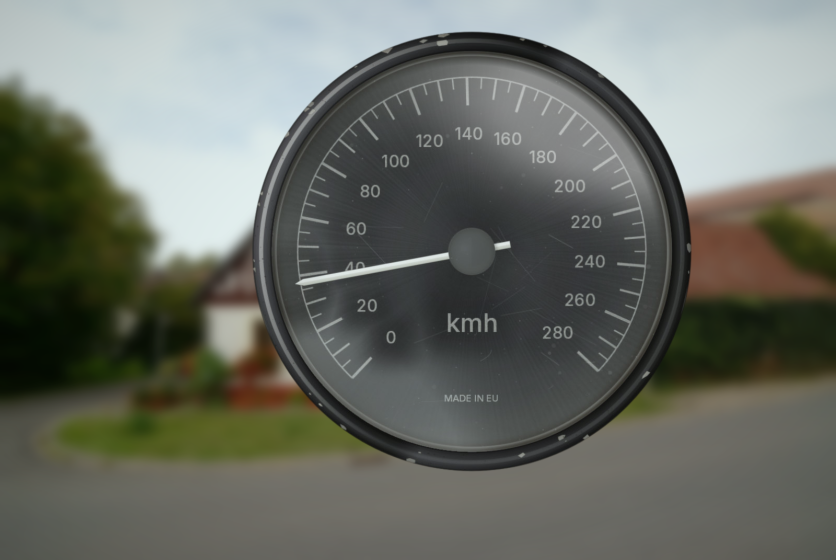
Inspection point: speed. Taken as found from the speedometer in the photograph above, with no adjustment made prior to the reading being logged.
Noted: 37.5 km/h
